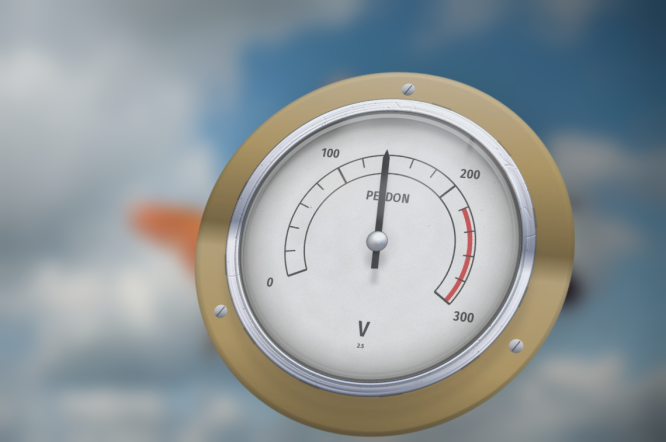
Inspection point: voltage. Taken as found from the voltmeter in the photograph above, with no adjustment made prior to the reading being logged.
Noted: 140 V
